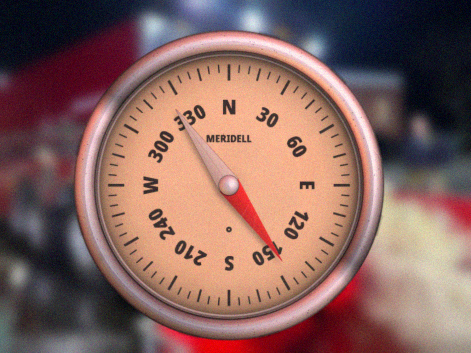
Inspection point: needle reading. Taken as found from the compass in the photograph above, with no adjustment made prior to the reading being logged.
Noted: 145 °
